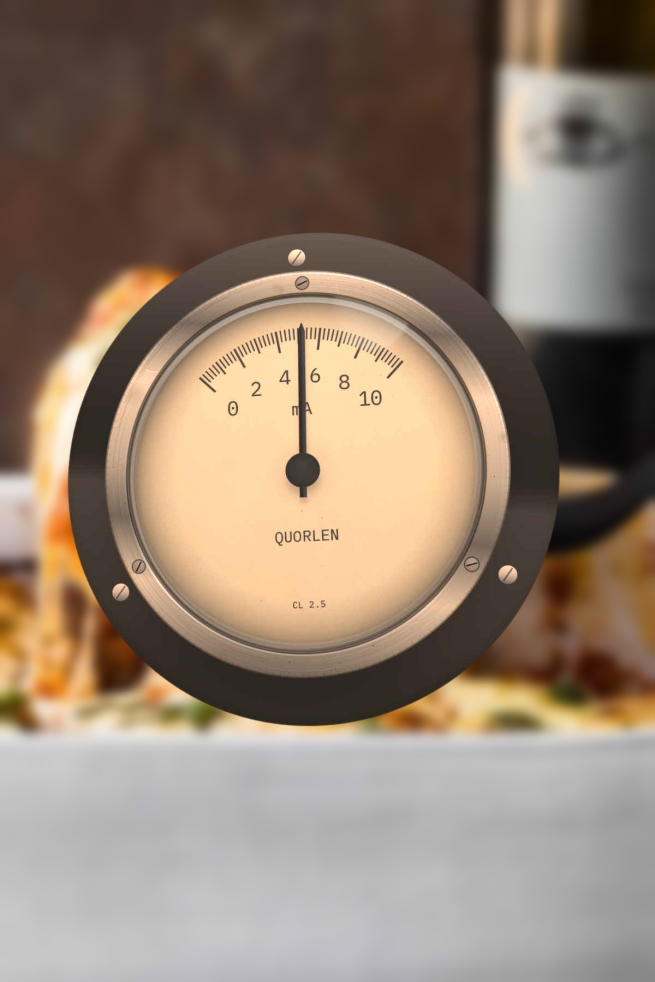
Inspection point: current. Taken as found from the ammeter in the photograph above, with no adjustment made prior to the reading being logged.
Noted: 5.2 mA
